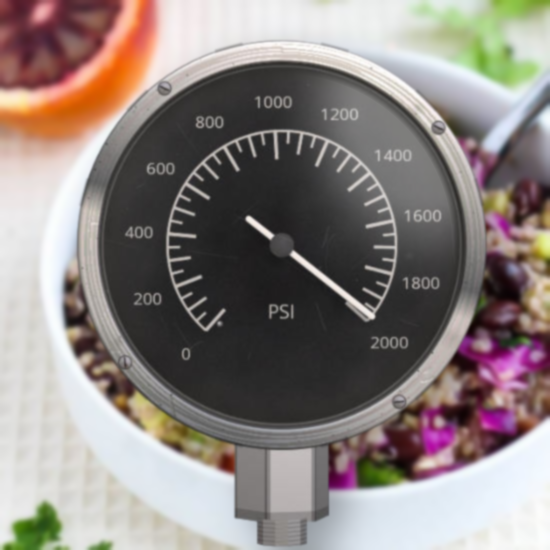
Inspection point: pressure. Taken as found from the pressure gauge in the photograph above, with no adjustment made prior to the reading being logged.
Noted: 1975 psi
